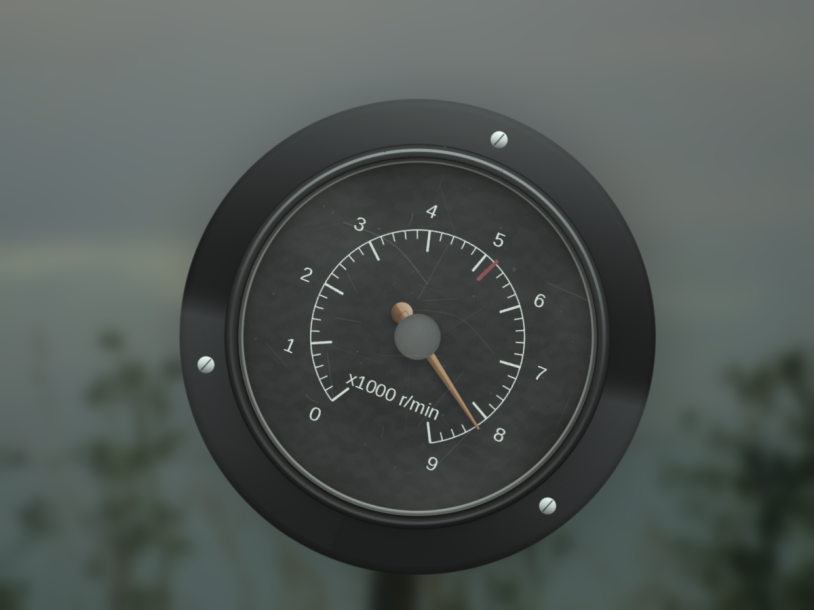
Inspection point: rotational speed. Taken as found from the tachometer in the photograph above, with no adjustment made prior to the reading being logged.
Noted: 8200 rpm
